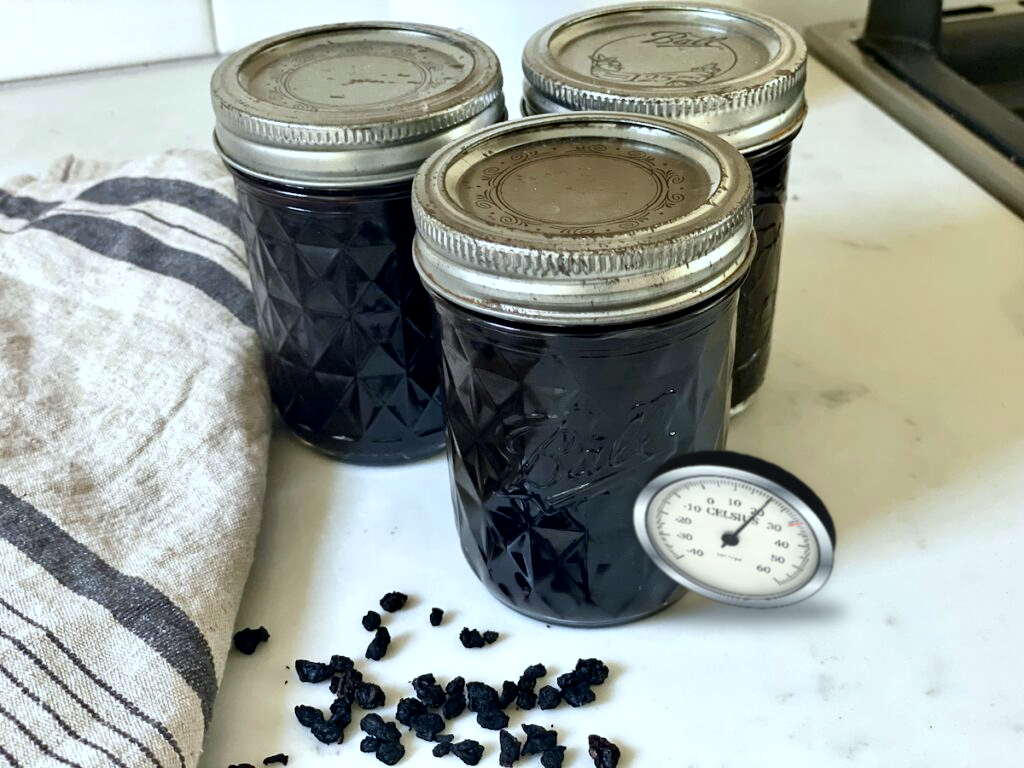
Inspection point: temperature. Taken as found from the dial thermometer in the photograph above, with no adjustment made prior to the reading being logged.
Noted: 20 °C
